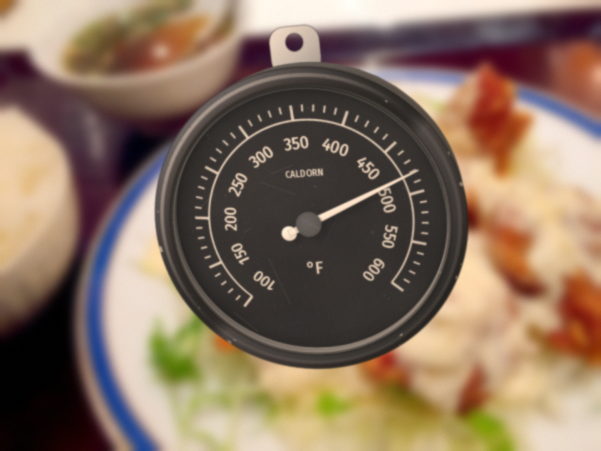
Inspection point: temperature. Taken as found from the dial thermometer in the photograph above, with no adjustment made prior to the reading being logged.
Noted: 480 °F
